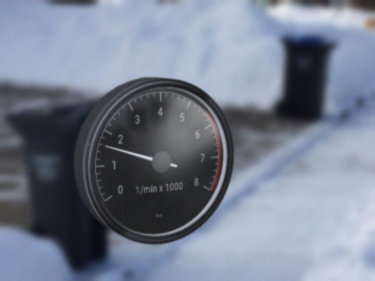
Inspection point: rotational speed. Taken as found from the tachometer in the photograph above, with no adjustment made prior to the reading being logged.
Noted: 1600 rpm
